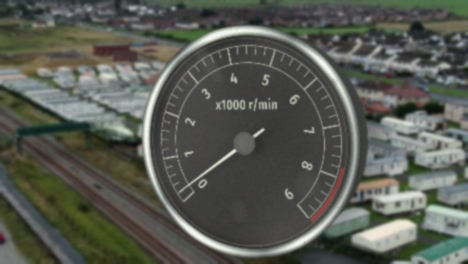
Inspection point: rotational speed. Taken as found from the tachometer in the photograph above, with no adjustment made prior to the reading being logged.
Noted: 200 rpm
